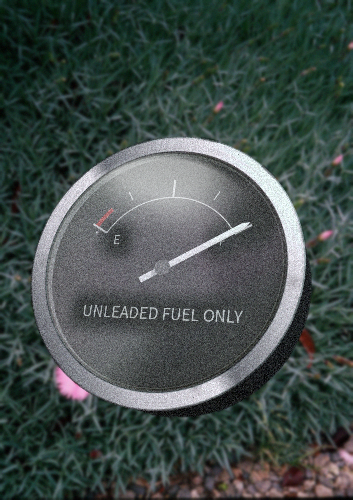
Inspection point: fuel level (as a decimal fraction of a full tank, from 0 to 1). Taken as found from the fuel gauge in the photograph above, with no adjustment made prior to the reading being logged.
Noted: 1
